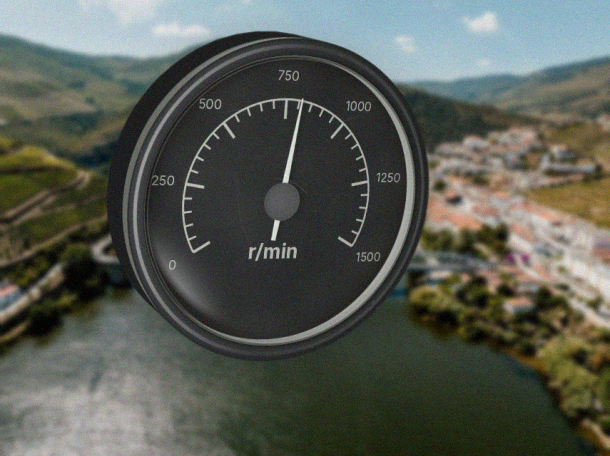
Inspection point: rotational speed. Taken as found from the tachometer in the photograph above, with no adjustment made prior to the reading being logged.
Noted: 800 rpm
